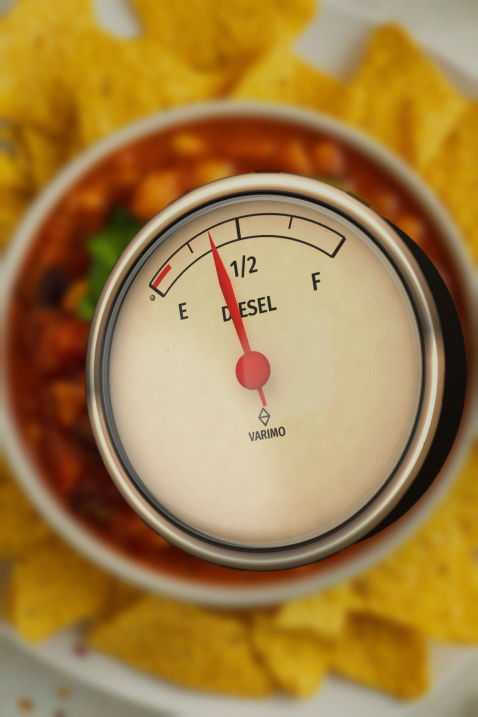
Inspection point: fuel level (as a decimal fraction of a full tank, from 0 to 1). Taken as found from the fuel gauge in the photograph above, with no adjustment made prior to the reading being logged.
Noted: 0.375
